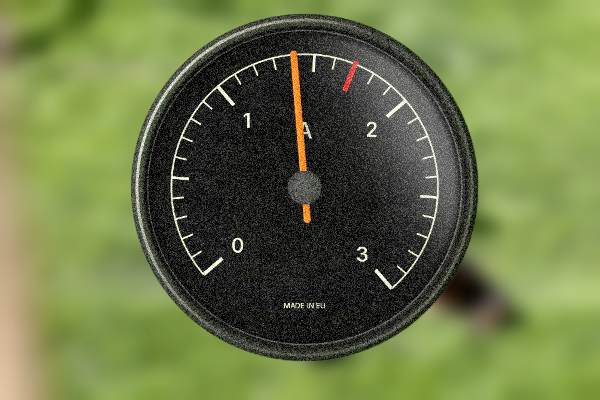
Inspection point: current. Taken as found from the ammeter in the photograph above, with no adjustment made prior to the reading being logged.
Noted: 1.4 A
